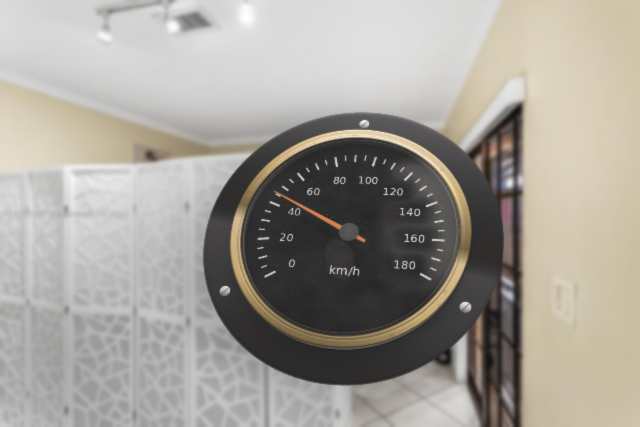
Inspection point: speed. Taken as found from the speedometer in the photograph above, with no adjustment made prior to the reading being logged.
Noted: 45 km/h
